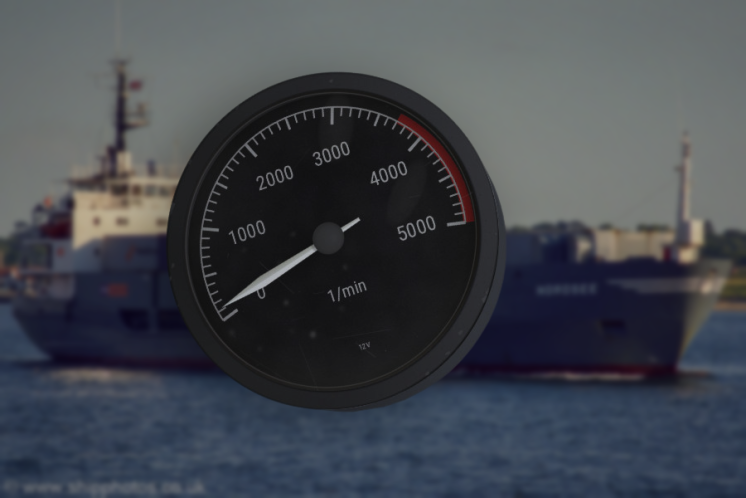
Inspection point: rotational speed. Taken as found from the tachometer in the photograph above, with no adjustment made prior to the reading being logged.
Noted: 100 rpm
